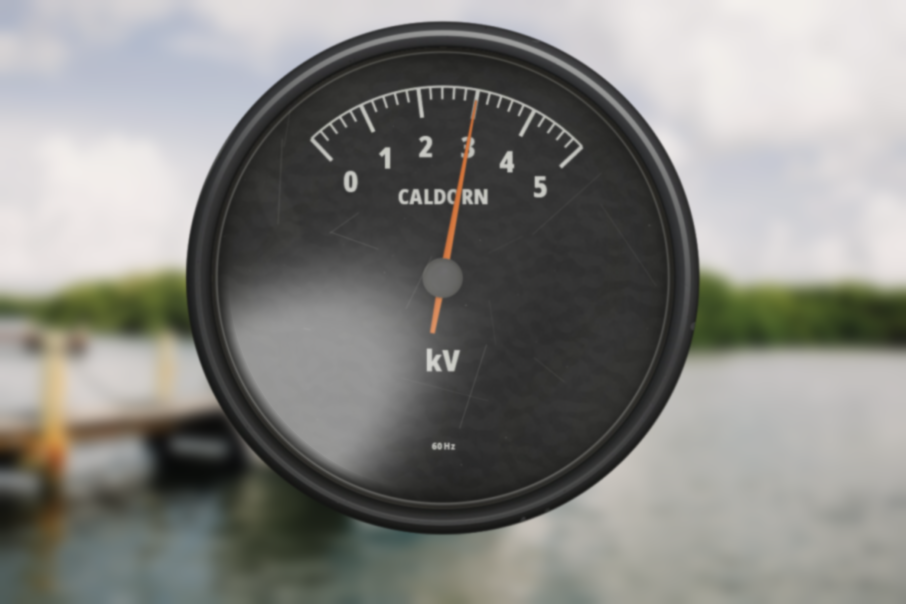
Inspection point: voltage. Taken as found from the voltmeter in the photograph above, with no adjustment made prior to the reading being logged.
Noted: 3 kV
